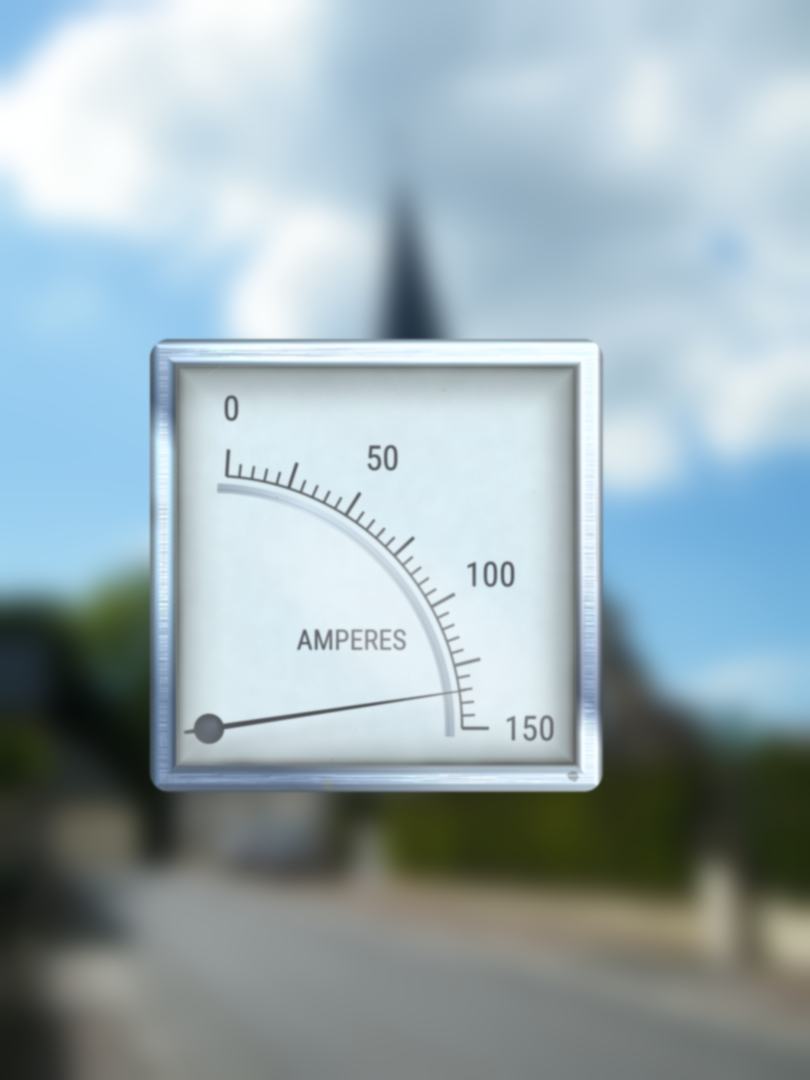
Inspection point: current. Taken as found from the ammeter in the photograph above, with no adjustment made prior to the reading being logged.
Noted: 135 A
